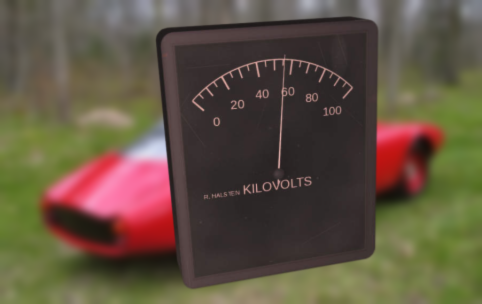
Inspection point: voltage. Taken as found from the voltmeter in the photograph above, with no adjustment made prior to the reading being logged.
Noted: 55 kV
